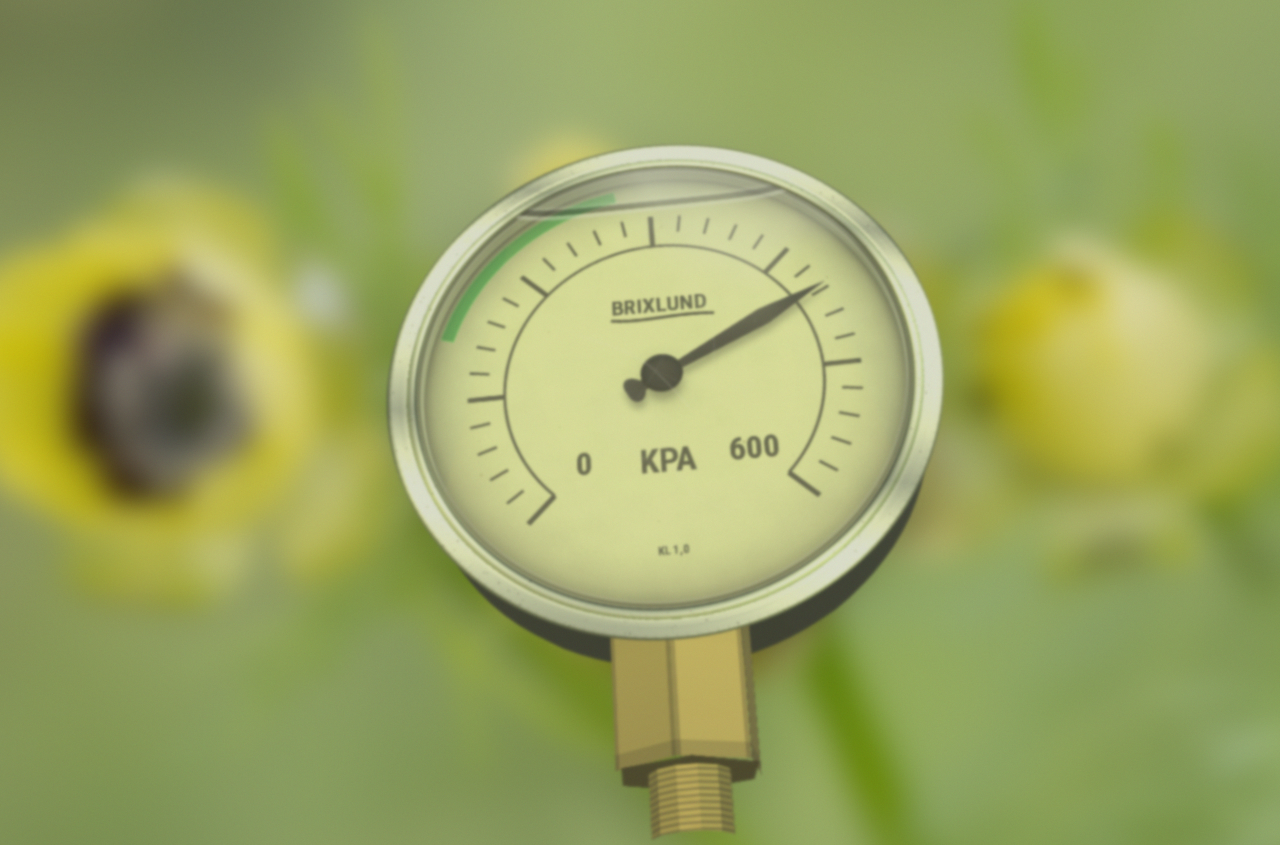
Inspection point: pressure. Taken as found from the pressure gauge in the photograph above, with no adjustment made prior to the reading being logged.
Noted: 440 kPa
